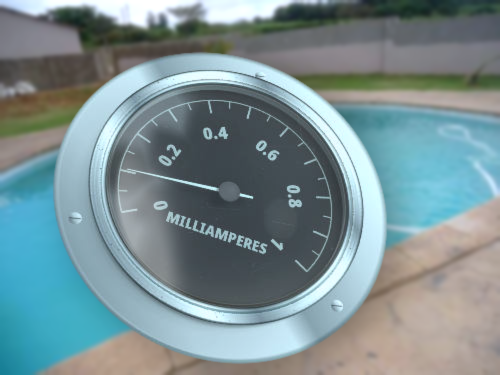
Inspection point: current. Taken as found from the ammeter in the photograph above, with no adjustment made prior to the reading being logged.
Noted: 0.1 mA
